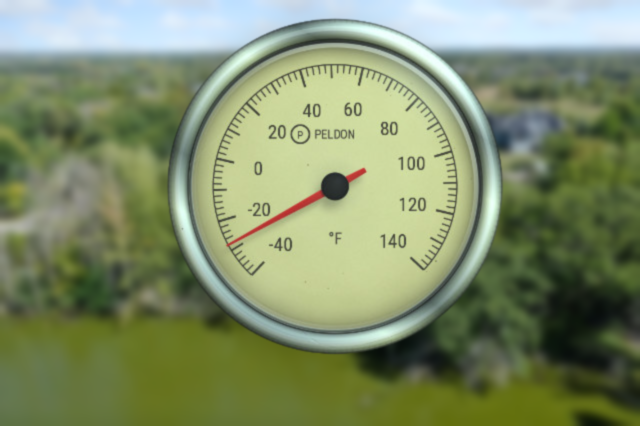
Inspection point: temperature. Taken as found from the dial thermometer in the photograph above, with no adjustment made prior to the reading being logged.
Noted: -28 °F
